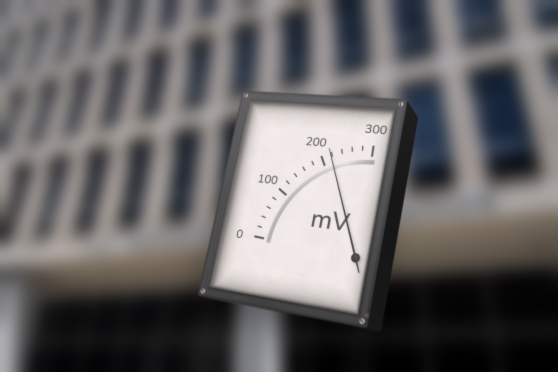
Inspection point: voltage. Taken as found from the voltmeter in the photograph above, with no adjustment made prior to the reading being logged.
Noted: 220 mV
